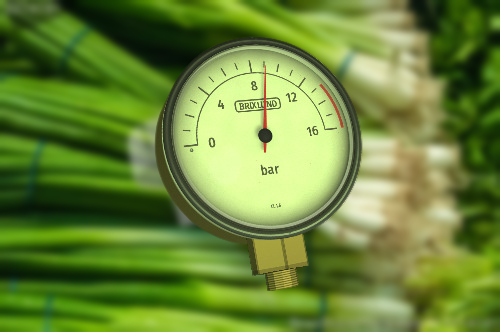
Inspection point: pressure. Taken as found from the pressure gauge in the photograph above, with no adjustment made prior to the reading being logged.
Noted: 9 bar
